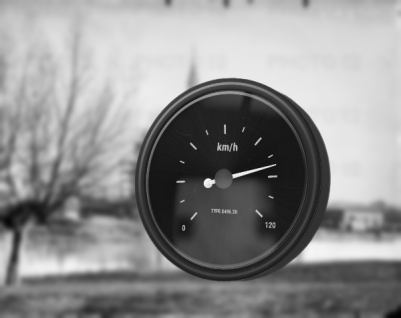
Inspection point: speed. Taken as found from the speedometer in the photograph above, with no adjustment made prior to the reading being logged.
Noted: 95 km/h
